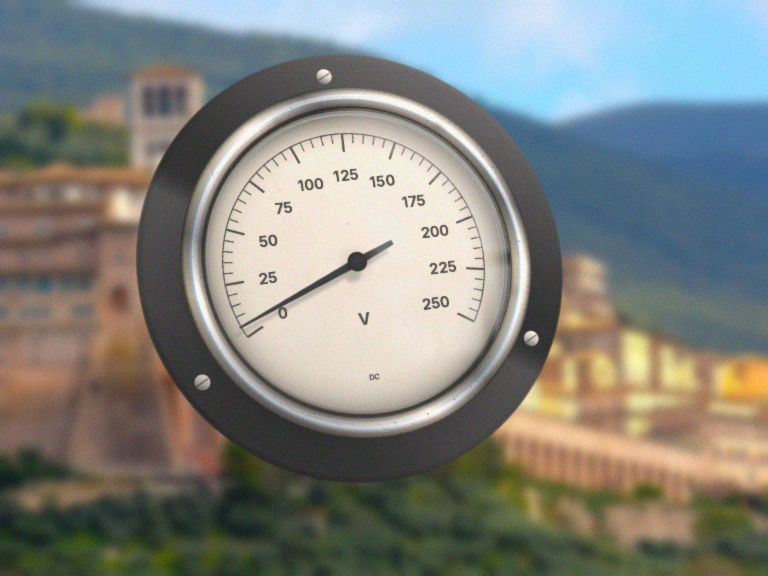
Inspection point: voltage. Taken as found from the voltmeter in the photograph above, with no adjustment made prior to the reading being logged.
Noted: 5 V
